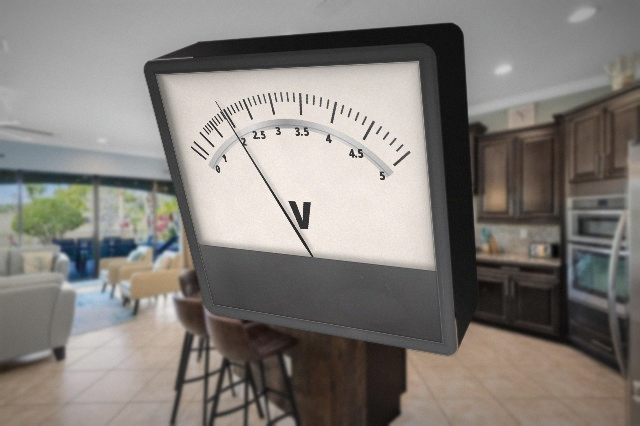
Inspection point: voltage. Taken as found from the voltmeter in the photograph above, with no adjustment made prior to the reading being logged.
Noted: 2 V
